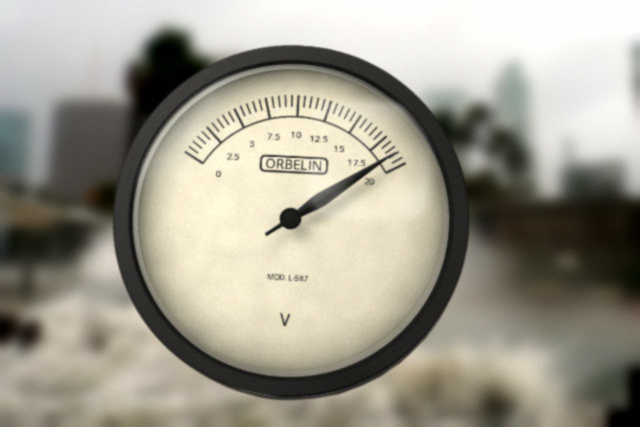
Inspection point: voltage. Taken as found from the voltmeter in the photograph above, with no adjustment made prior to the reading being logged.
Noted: 19 V
